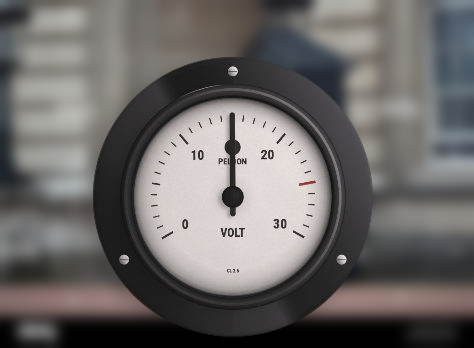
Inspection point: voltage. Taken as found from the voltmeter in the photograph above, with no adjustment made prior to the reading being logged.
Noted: 15 V
